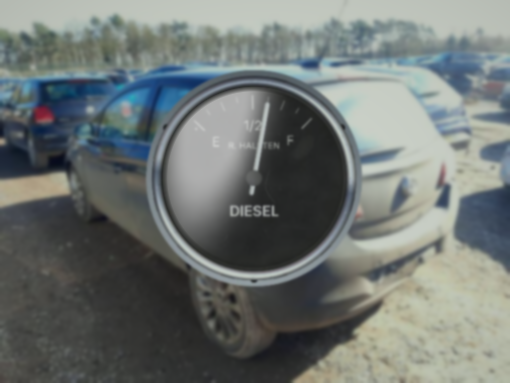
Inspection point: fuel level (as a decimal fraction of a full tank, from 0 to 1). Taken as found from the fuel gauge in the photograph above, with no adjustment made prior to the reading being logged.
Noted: 0.625
